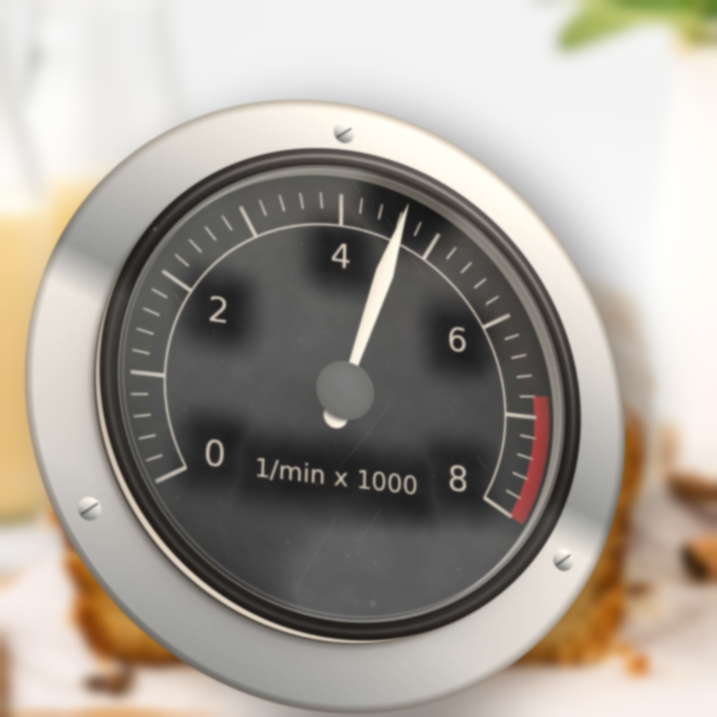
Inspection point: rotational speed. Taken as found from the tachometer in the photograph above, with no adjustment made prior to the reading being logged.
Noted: 4600 rpm
